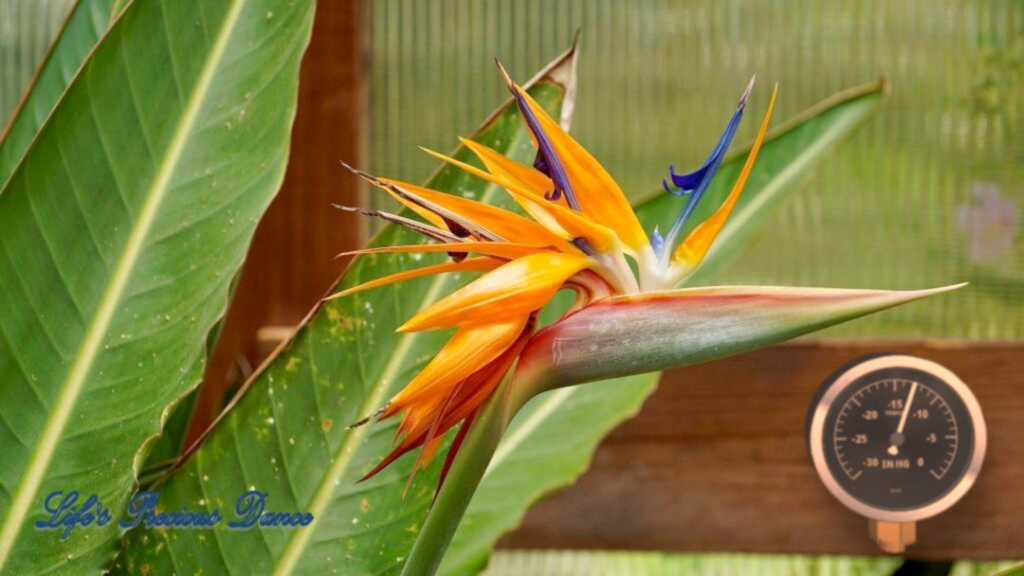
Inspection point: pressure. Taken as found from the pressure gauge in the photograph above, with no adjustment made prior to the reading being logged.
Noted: -13 inHg
